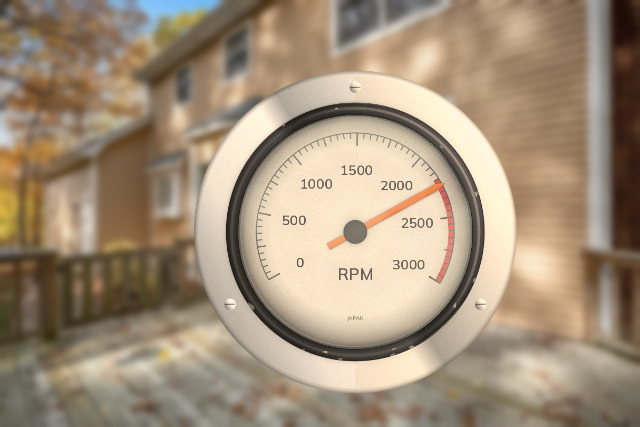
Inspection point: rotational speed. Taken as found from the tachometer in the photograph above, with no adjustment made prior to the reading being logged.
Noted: 2250 rpm
